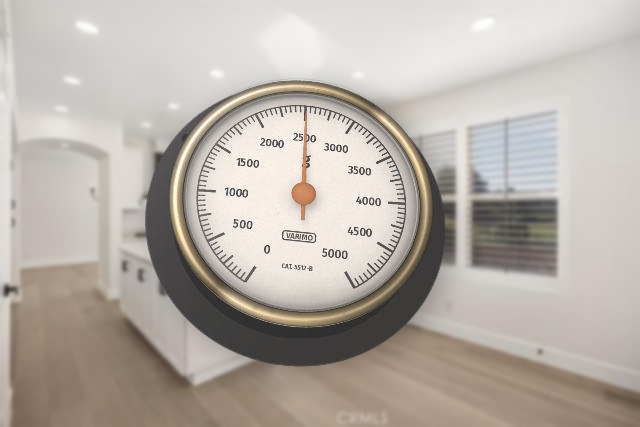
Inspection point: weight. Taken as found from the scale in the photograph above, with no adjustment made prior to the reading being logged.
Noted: 2500 g
